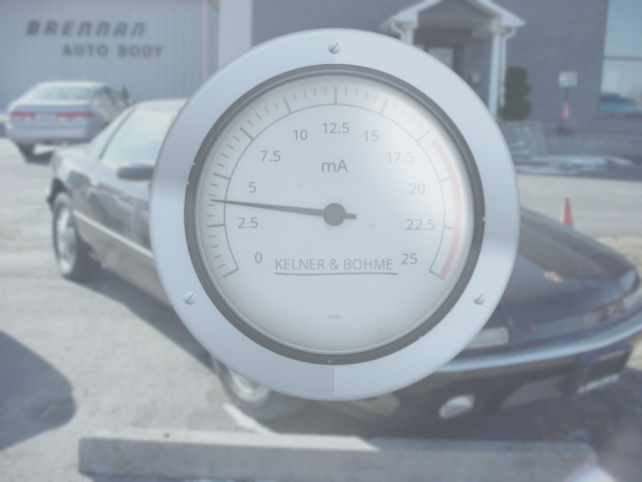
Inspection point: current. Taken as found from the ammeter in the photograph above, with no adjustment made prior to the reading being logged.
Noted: 3.75 mA
